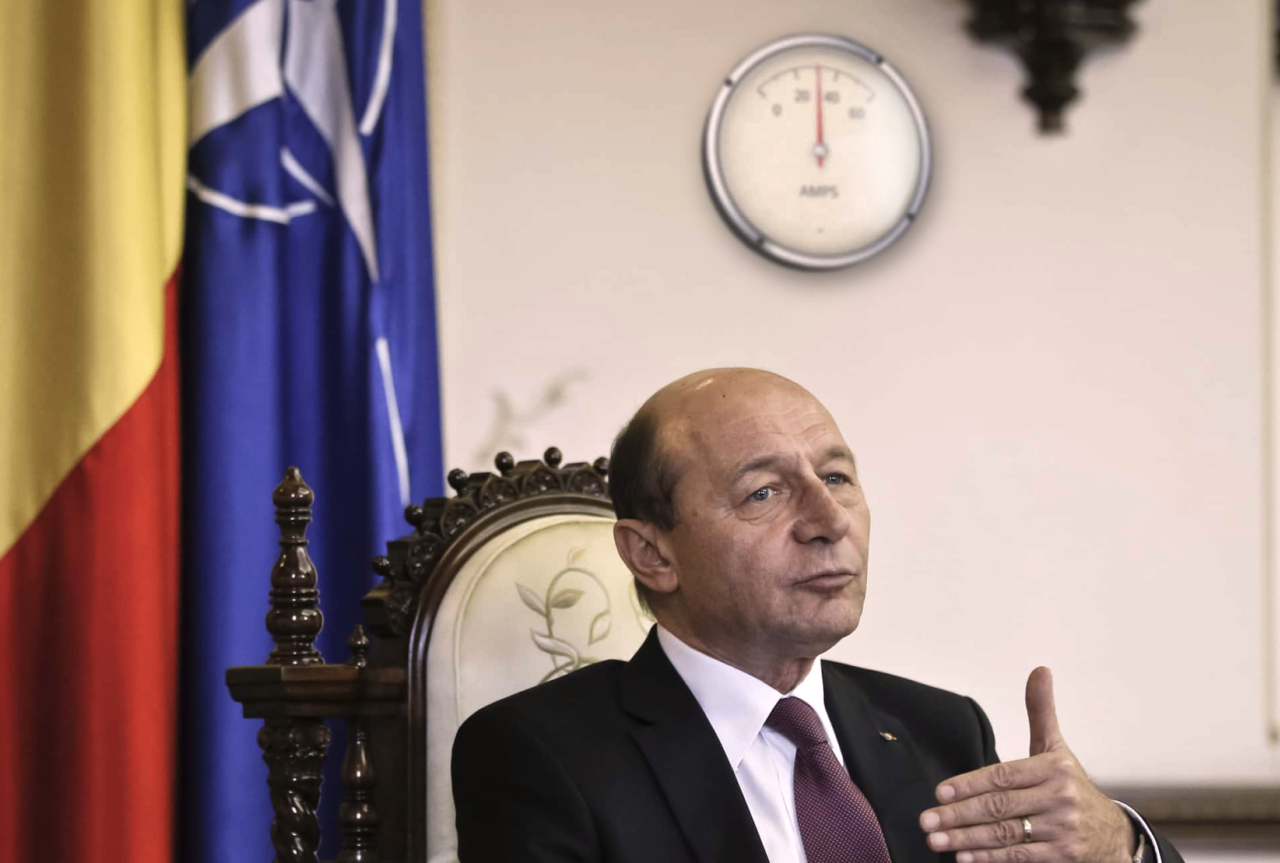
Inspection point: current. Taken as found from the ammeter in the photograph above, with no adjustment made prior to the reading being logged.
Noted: 30 A
